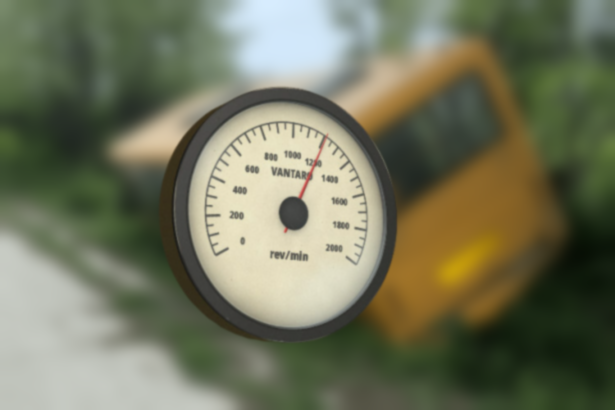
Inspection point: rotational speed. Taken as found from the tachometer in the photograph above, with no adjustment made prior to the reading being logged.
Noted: 1200 rpm
